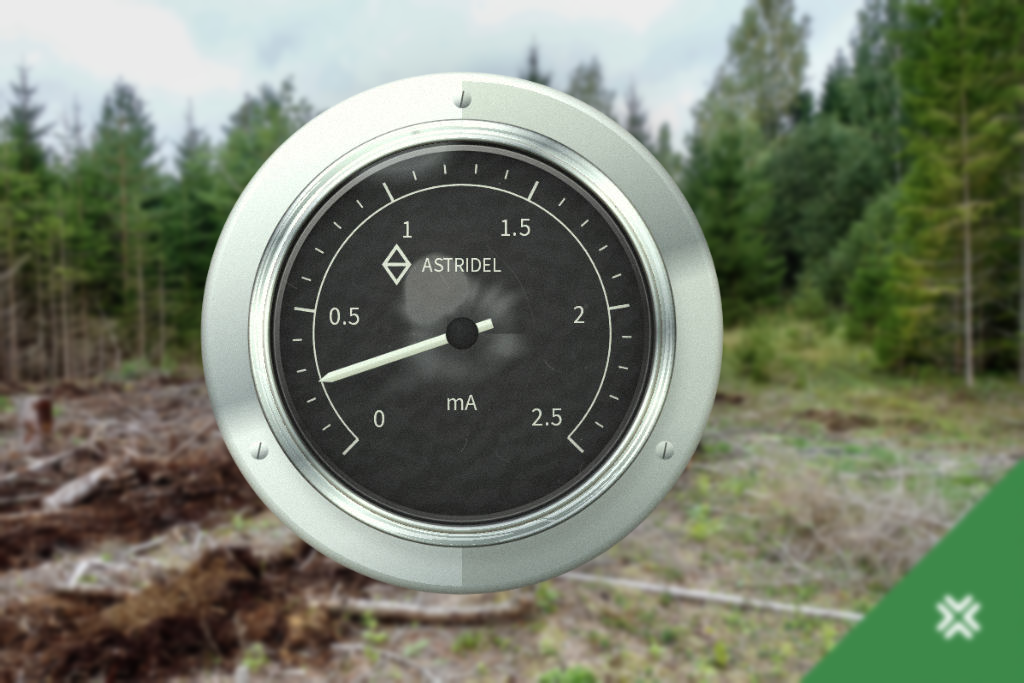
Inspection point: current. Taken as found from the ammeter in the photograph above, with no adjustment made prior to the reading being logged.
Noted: 0.25 mA
